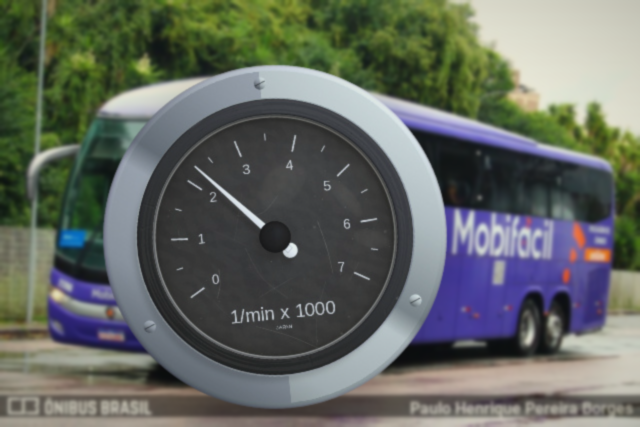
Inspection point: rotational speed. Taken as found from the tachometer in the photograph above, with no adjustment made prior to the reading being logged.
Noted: 2250 rpm
